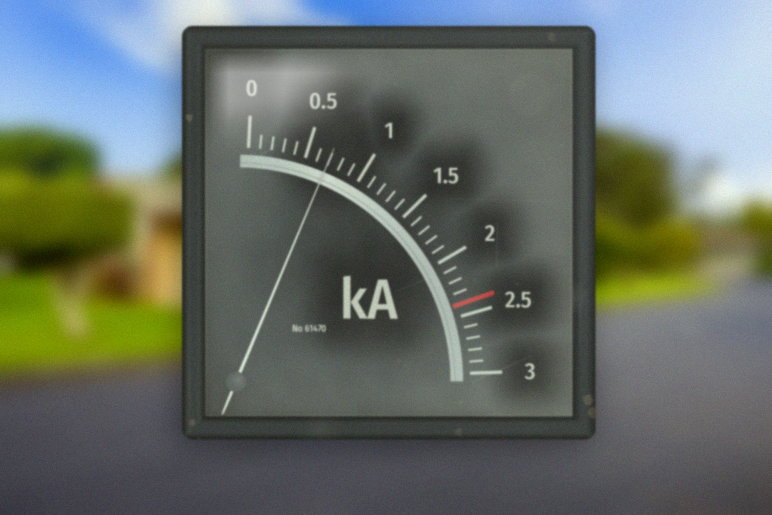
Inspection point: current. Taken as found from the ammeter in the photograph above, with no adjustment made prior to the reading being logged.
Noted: 0.7 kA
